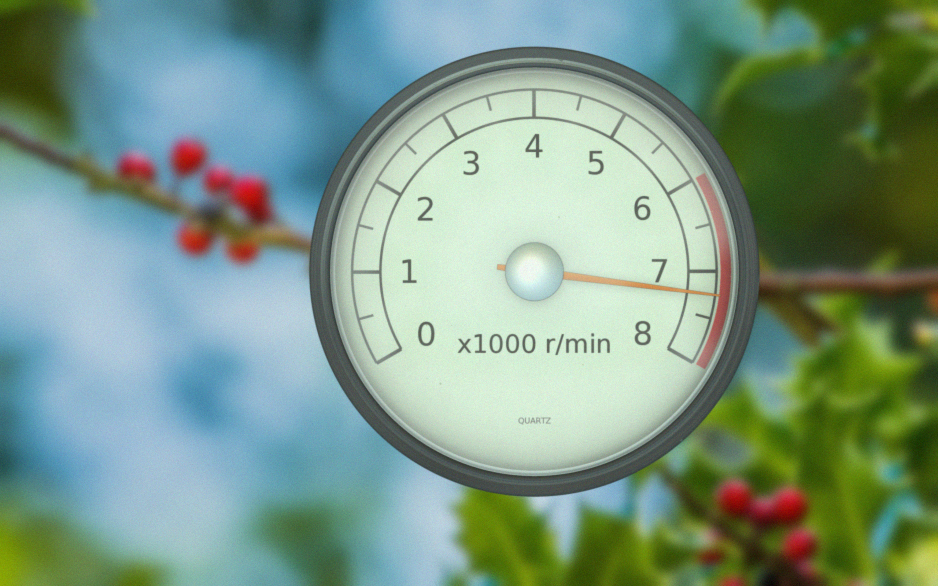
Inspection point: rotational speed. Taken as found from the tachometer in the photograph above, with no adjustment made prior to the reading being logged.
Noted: 7250 rpm
